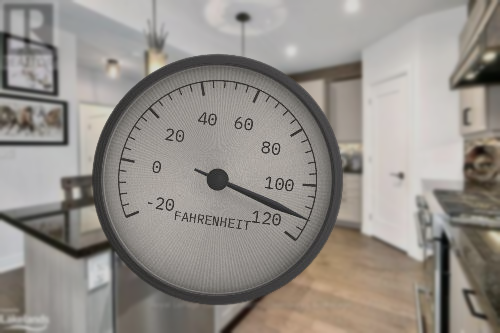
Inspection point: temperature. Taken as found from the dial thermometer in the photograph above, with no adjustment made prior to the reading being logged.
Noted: 112 °F
